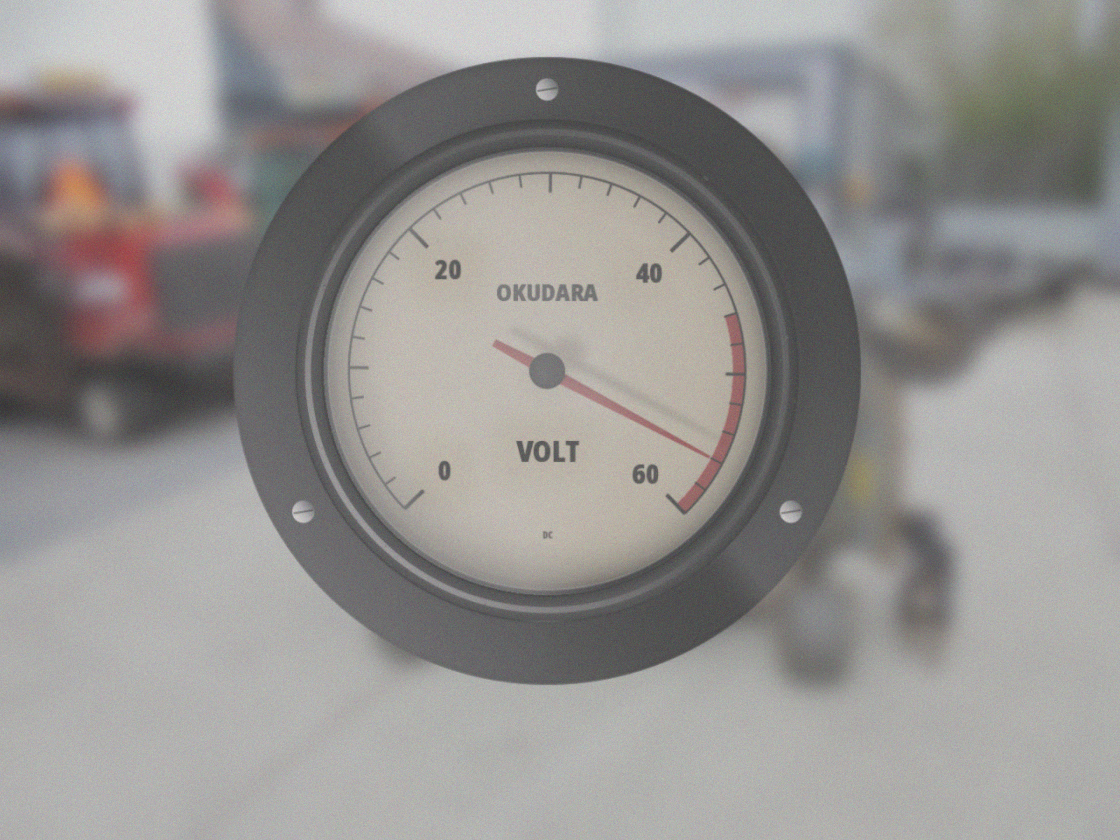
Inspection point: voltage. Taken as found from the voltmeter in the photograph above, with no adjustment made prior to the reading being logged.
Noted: 56 V
